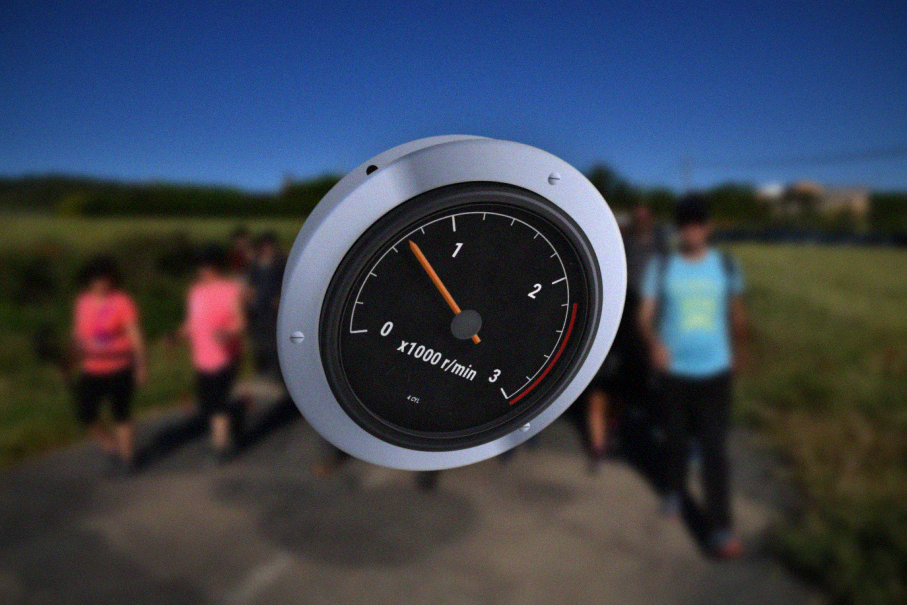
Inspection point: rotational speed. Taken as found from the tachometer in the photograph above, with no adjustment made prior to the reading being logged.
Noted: 700 rpm
